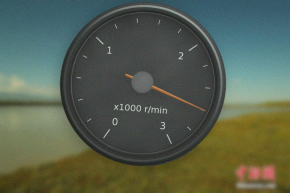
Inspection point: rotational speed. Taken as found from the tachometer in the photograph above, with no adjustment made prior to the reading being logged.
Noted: 2600 rpm
